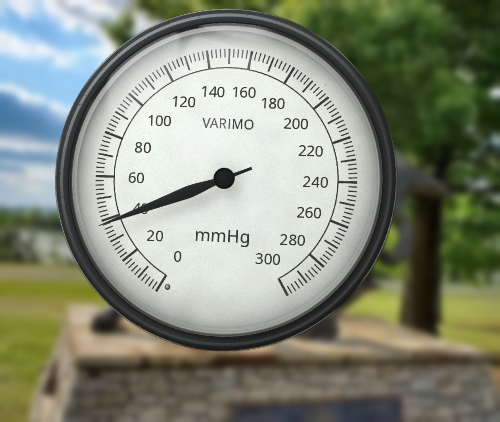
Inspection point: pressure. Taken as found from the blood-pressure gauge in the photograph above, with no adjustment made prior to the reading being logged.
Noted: 38 mmHg
